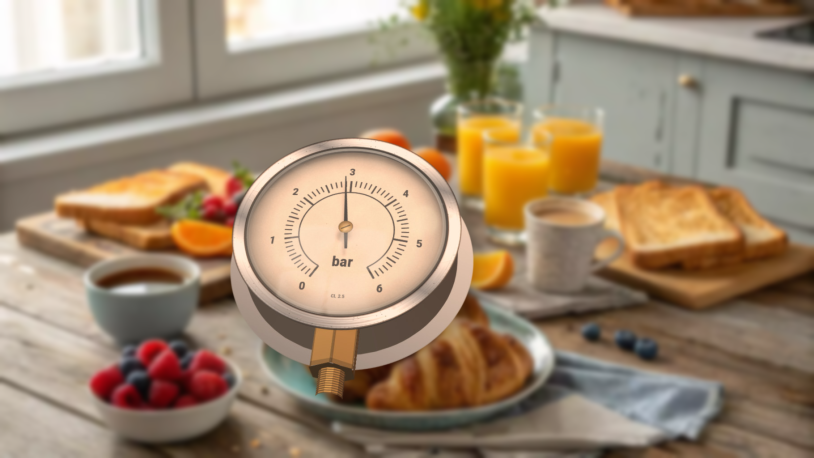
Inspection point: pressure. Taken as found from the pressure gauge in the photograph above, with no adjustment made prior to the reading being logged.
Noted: 2.9 bar
